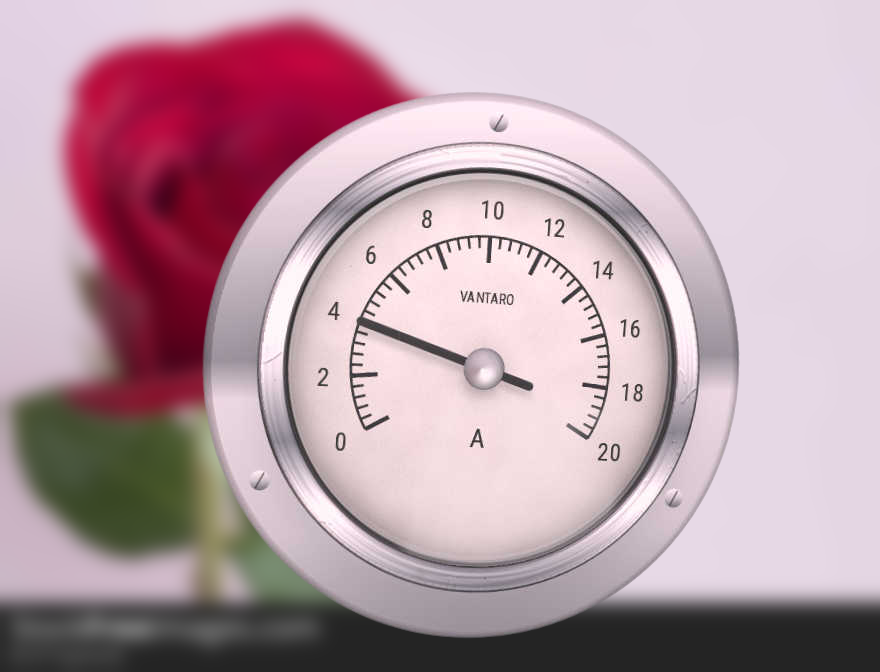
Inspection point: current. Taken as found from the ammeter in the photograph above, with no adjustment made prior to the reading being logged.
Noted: 4 A
